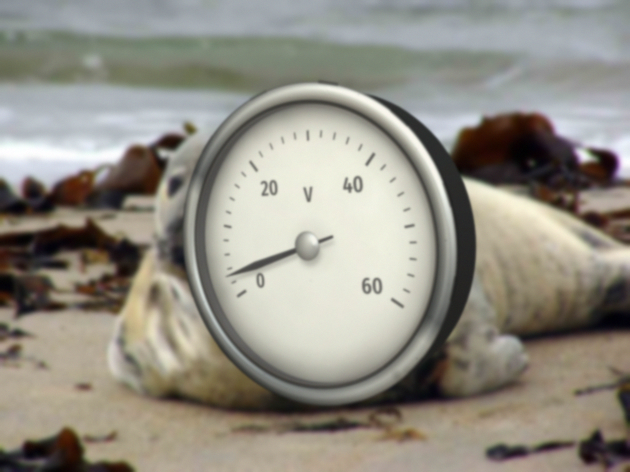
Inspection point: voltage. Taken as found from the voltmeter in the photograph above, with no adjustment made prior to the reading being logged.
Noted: 3 V
